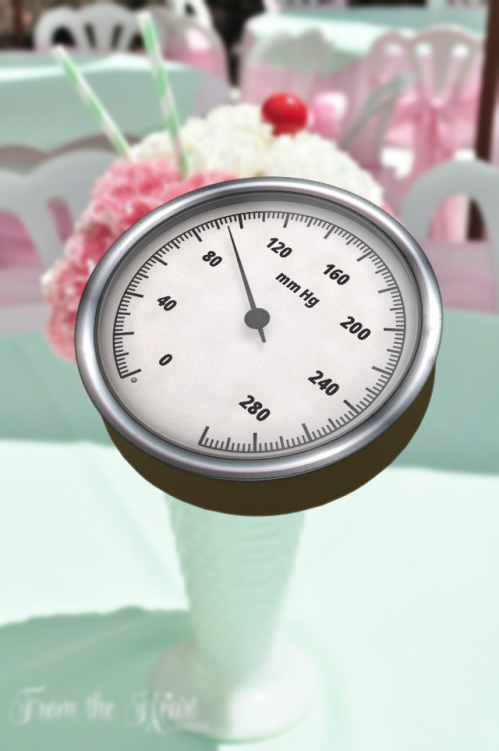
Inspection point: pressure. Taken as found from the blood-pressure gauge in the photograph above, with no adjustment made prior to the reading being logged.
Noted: 94 mmHg
